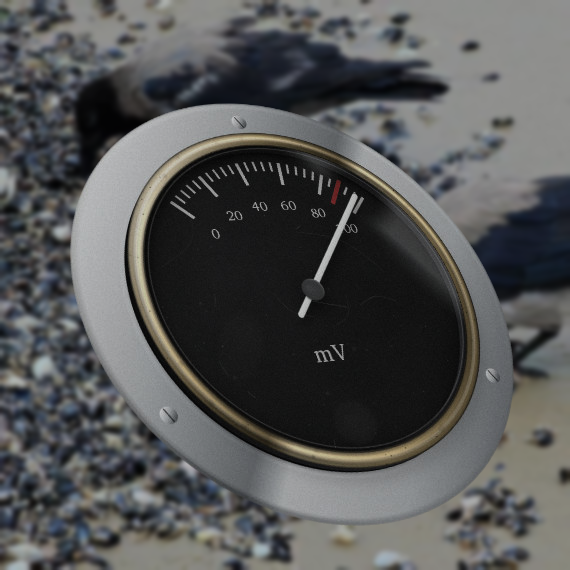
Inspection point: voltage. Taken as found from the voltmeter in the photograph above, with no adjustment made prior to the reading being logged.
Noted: 96 mV
